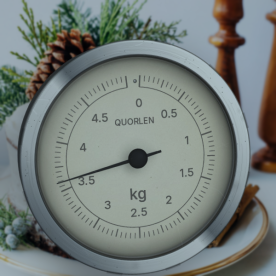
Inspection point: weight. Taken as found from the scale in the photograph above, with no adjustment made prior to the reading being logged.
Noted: 3.6 kg
